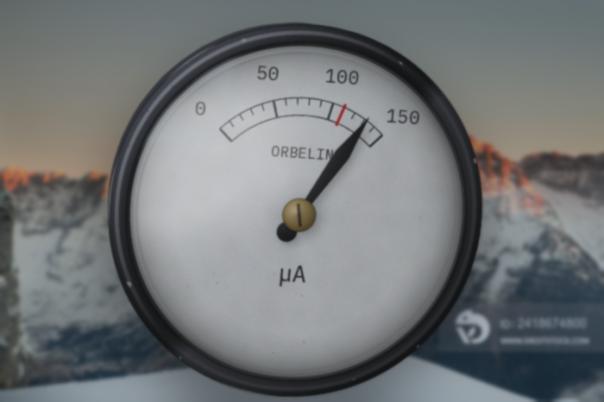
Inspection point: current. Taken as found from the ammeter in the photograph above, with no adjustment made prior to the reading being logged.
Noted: 130 µA
